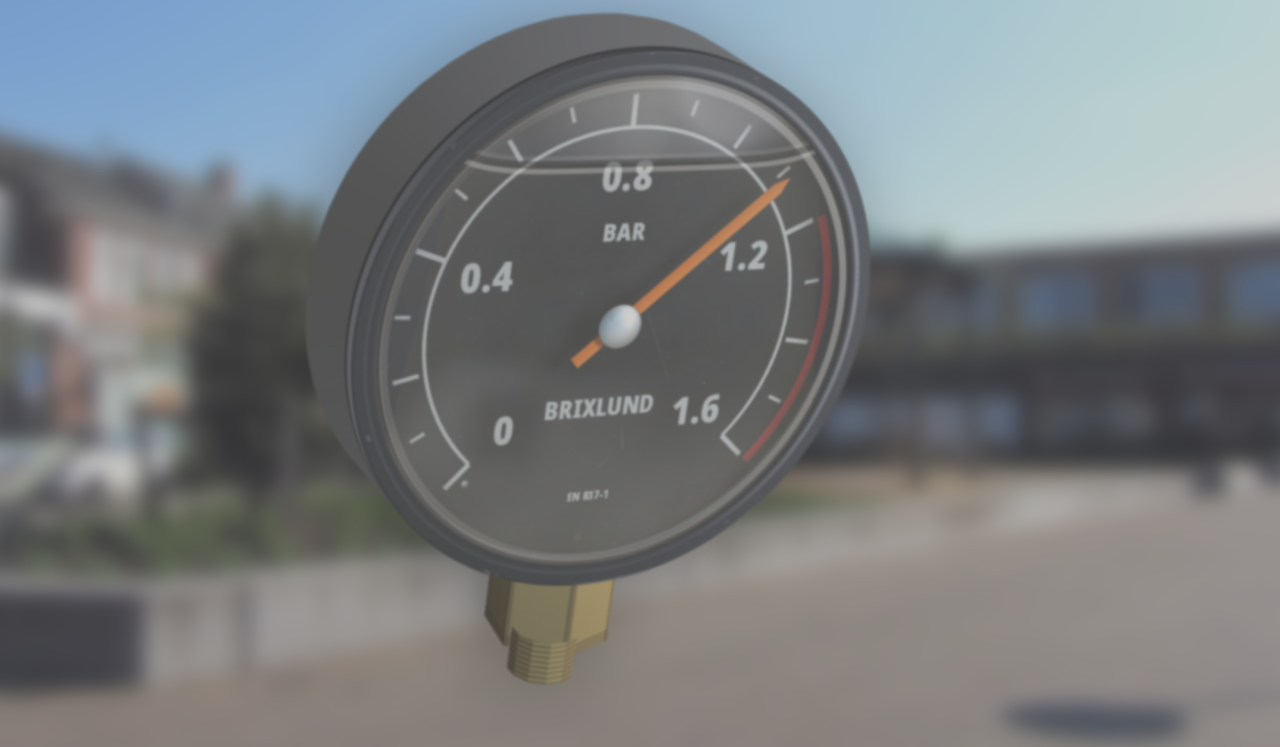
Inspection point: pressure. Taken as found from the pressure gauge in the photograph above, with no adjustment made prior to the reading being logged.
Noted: 1.1 bar
